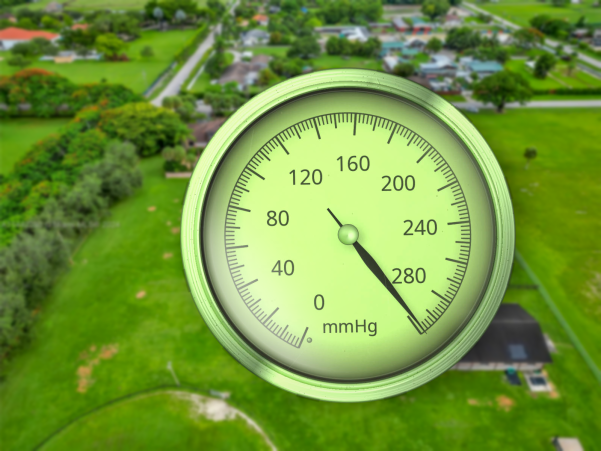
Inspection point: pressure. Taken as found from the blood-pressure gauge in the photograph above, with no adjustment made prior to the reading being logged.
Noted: 298 mmHg
